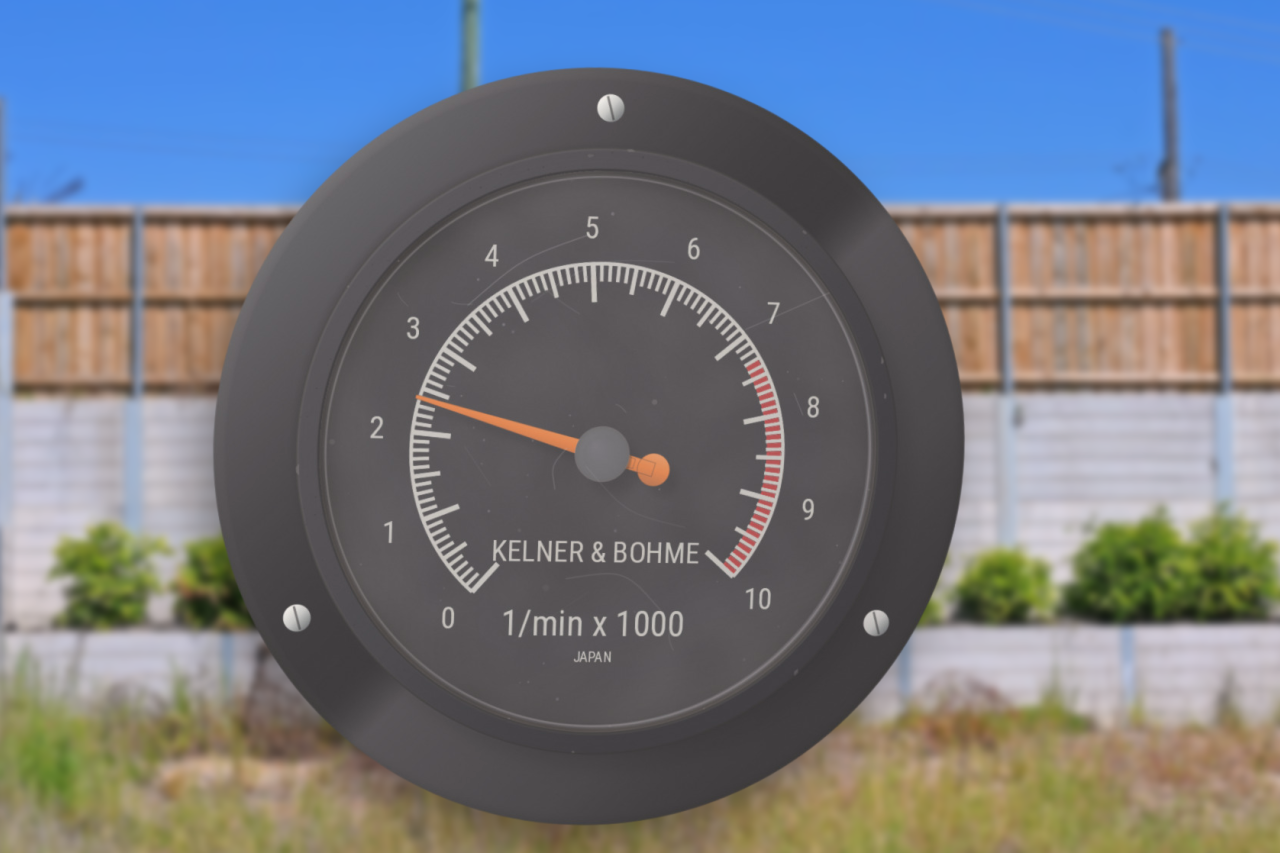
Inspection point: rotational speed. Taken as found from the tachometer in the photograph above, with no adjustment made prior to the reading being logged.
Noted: 2400 rpm
